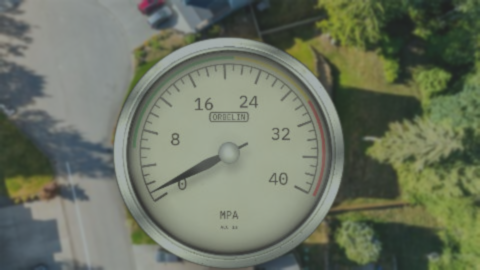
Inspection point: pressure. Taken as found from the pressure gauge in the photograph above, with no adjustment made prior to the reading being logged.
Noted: 1 MPa
